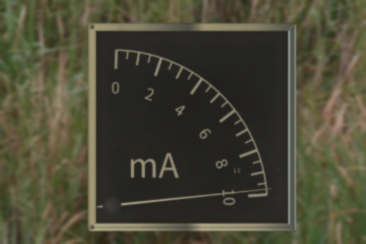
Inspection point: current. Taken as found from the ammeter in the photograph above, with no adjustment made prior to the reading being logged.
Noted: 9.75 mA
